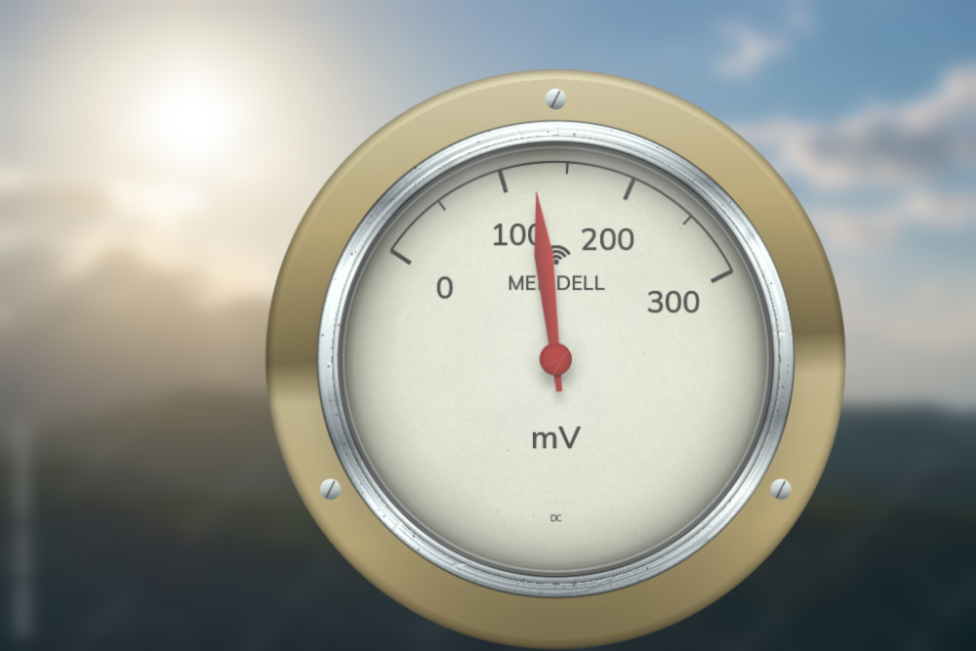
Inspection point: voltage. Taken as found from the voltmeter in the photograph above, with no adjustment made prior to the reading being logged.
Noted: 125 mV
